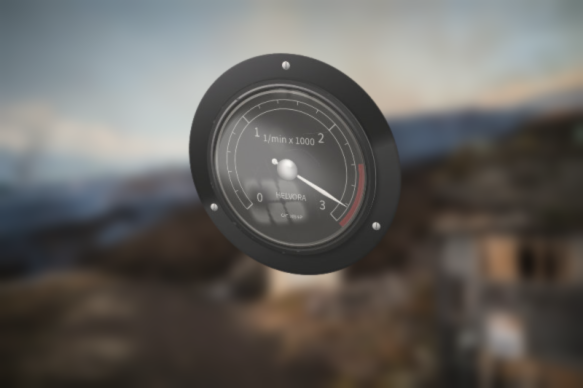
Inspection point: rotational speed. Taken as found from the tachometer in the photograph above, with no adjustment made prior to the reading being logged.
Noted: 2800 rpm
